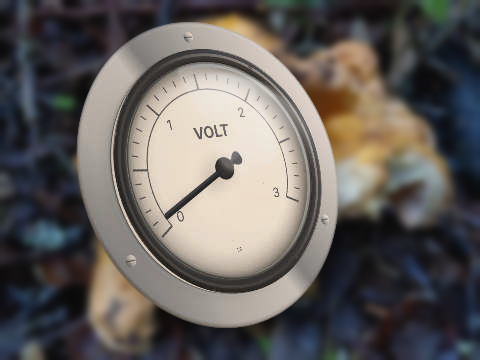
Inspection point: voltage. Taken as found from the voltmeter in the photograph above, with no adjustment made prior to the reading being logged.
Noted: 0.1 V
